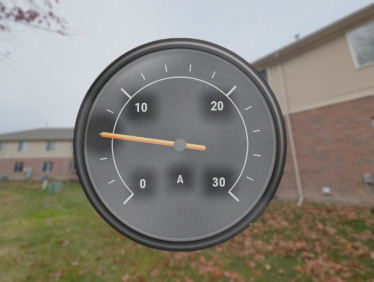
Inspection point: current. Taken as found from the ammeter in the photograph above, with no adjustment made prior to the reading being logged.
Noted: 6 A
